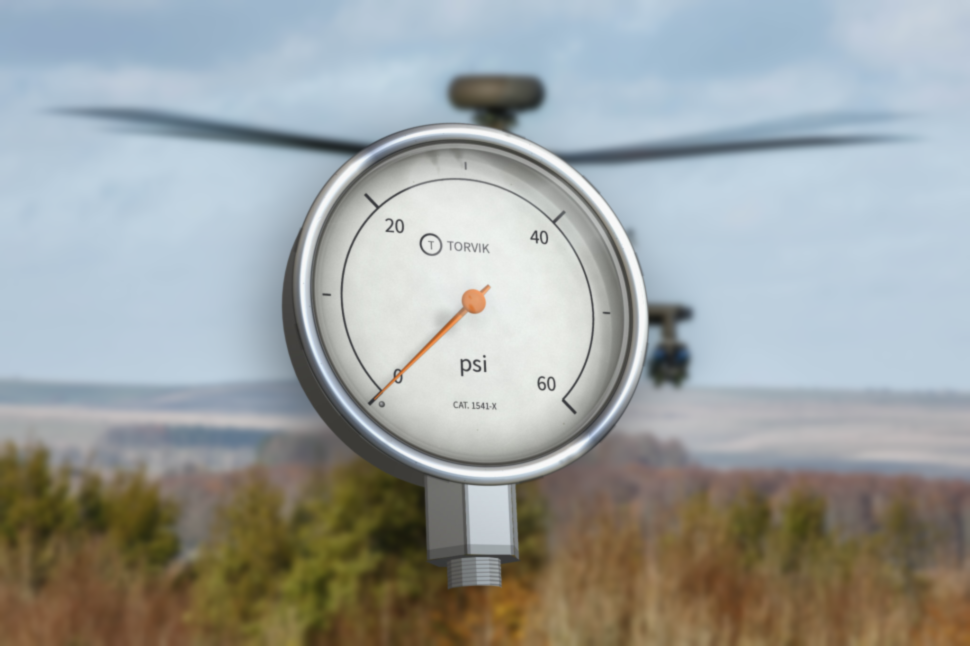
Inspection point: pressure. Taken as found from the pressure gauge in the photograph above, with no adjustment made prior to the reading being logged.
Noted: 0 psi
